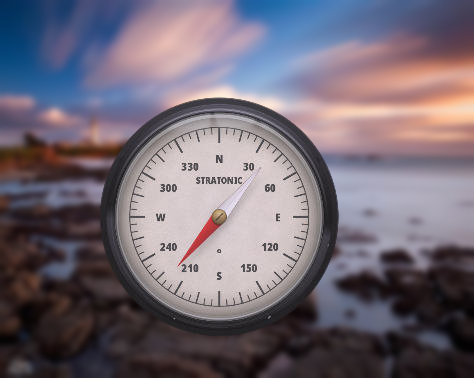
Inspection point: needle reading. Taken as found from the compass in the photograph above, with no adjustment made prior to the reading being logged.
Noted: 220 °
